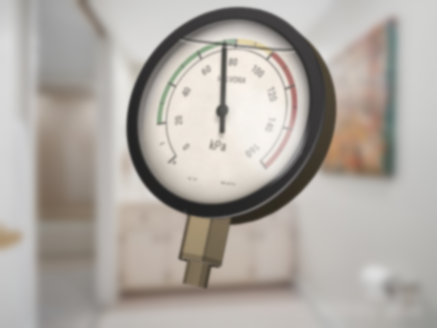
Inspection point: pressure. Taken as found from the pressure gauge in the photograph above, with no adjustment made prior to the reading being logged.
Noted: 75 kPa
